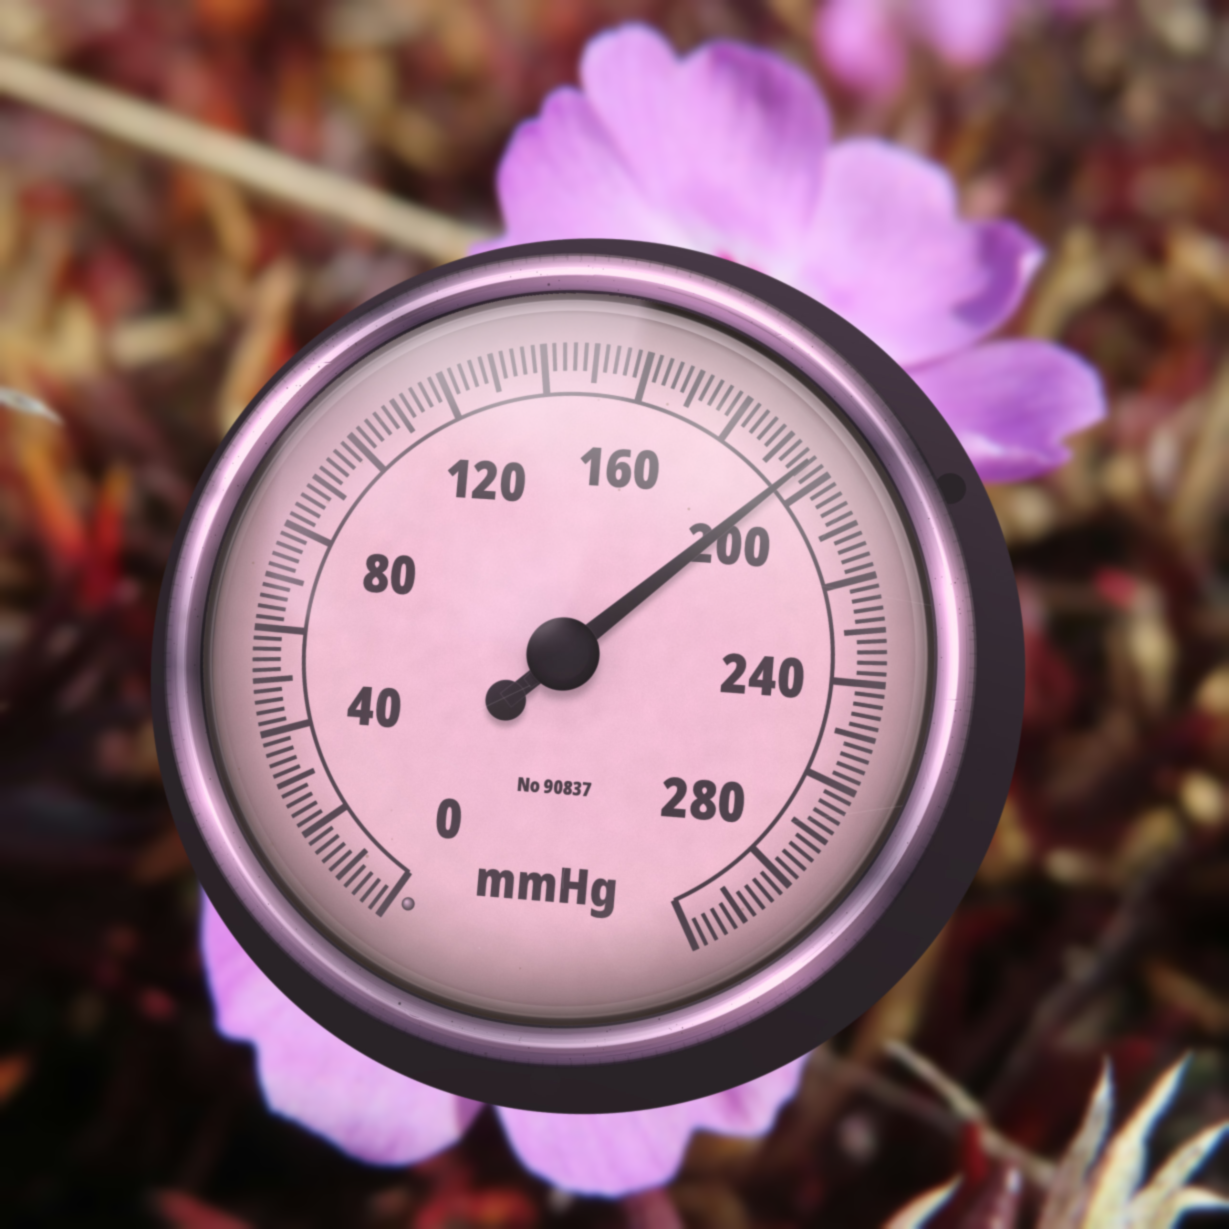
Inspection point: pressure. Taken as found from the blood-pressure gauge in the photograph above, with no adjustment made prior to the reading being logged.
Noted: 196 mmHg
